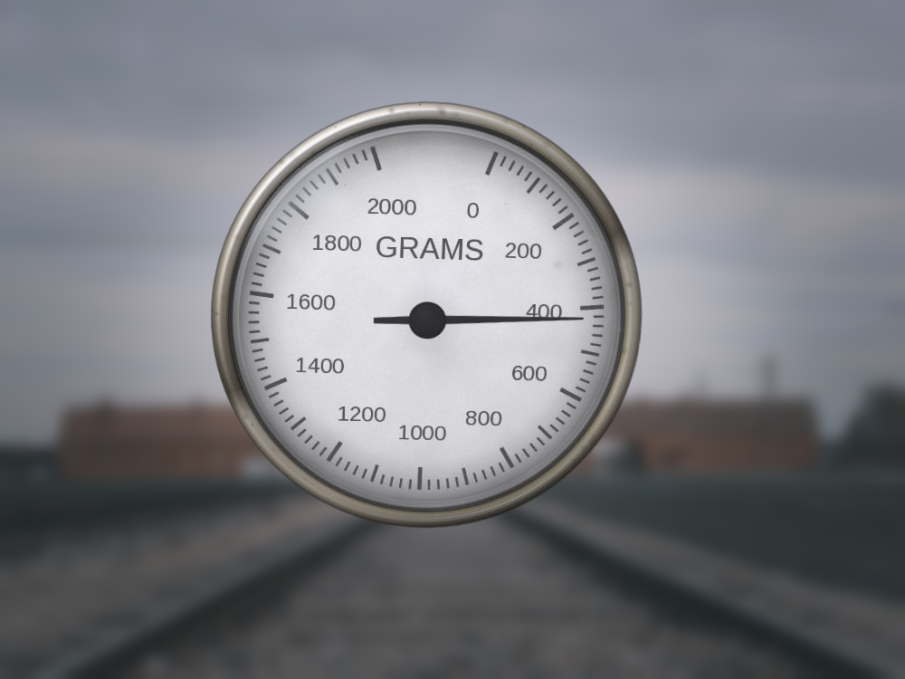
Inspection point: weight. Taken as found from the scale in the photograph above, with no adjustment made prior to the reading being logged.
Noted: 420 g
